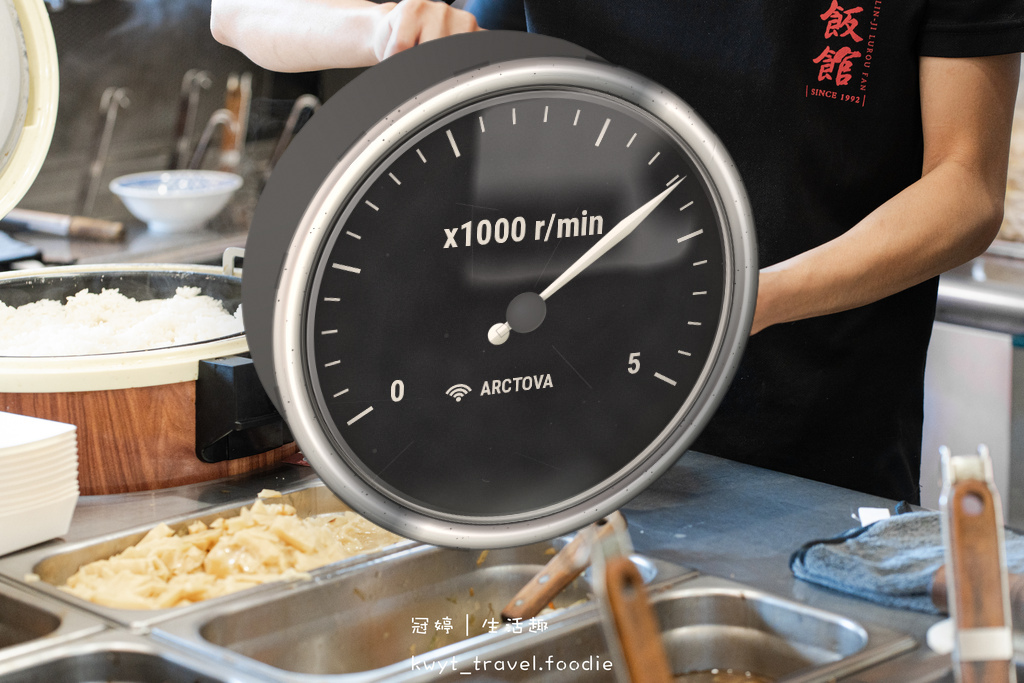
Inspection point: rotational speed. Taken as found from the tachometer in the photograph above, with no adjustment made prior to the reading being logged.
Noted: 3600 rpm
